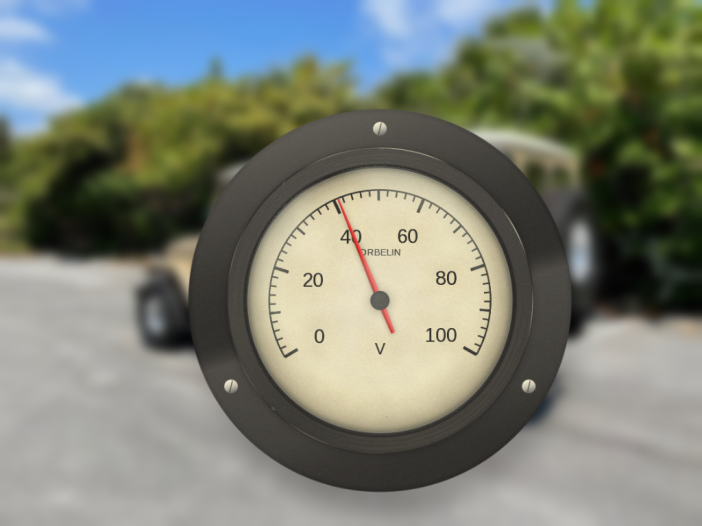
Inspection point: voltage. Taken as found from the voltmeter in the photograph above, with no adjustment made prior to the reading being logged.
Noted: 41 V
